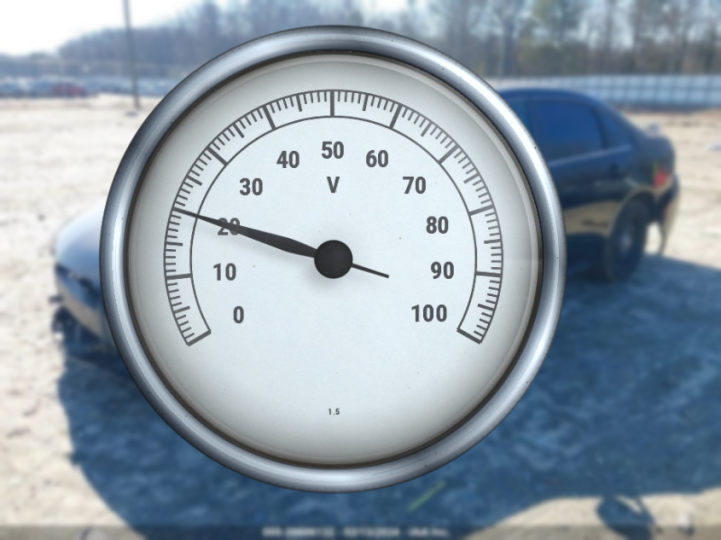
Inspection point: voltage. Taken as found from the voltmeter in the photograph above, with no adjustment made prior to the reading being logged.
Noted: 20 V
